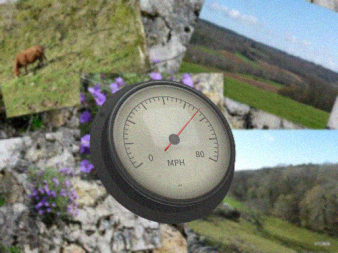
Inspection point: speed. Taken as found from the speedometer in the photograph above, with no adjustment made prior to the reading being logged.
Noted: 56 mph
